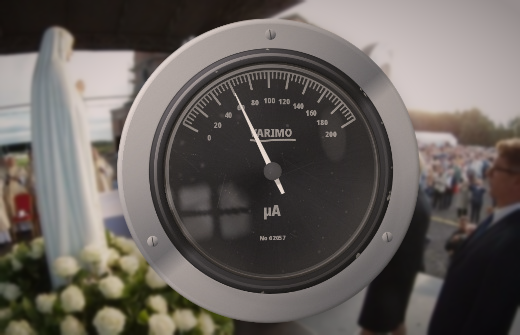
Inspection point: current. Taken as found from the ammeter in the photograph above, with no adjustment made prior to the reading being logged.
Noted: 60 µA
